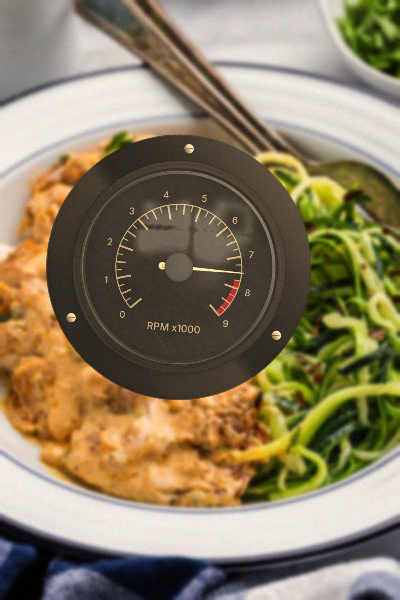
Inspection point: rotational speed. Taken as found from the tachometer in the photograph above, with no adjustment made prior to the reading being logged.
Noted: 7500 rpm
